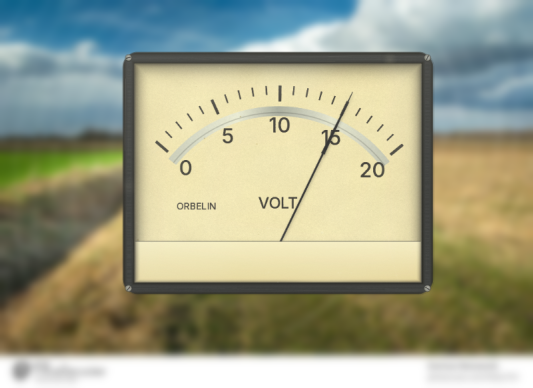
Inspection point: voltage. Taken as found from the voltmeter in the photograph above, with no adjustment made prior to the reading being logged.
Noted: 15 V
